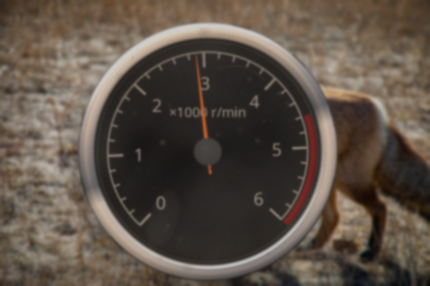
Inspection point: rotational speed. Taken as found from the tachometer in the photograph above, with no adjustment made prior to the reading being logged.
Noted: 2900 rpm
